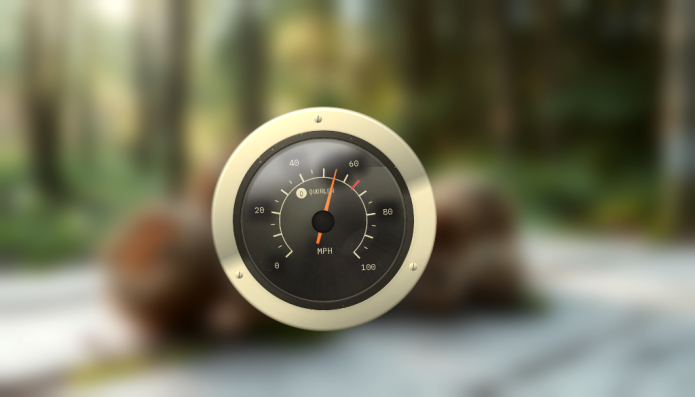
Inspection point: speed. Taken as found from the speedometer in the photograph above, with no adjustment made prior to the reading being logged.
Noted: 55 mph
